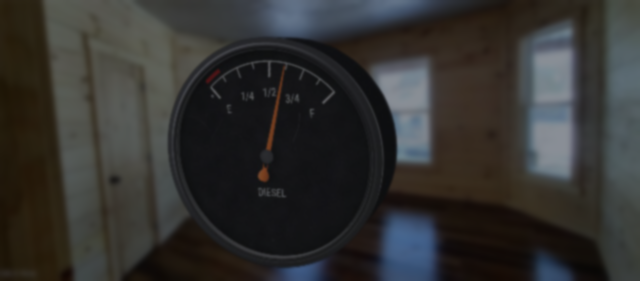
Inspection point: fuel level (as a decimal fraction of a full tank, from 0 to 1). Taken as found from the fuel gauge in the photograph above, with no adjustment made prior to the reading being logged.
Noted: 0.625
